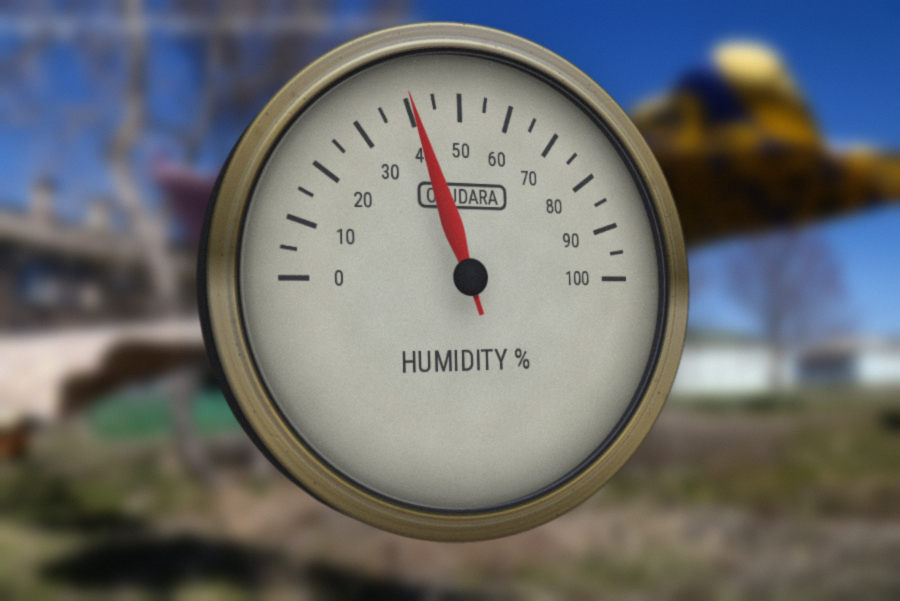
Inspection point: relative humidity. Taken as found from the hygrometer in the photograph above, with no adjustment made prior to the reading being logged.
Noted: 40 %
